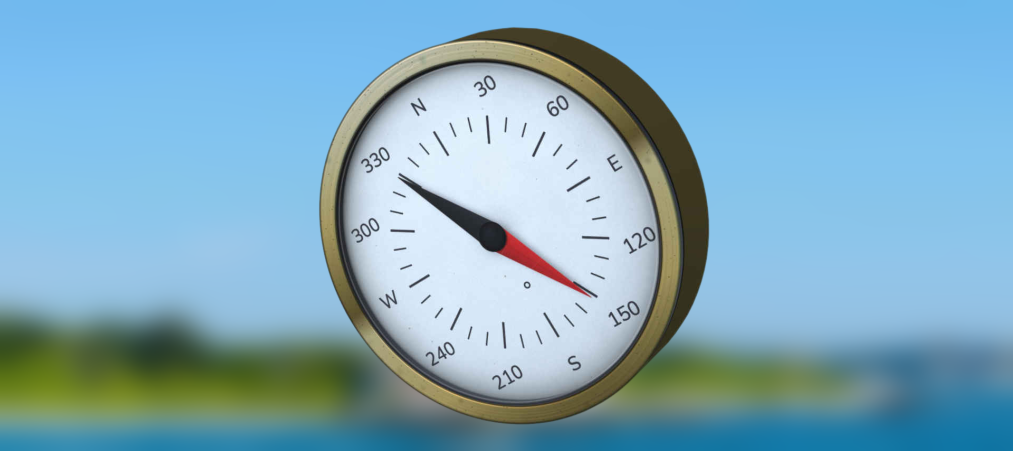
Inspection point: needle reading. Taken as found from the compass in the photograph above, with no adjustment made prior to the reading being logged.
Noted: 150 °
